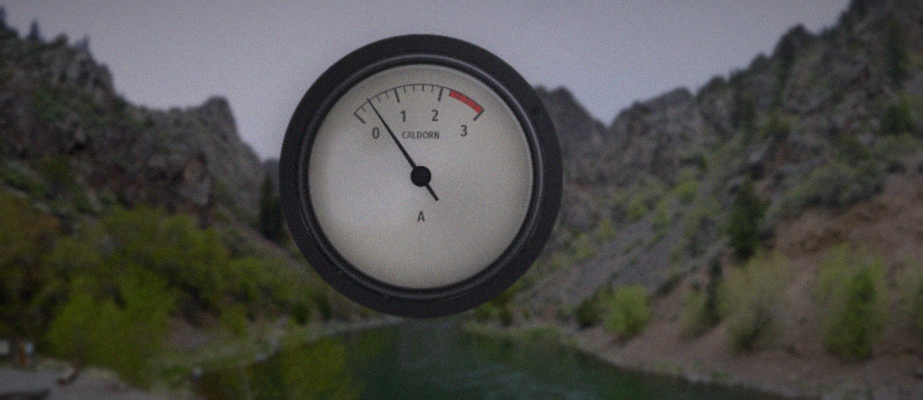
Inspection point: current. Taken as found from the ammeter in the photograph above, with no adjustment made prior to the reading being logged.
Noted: 0.4 A
